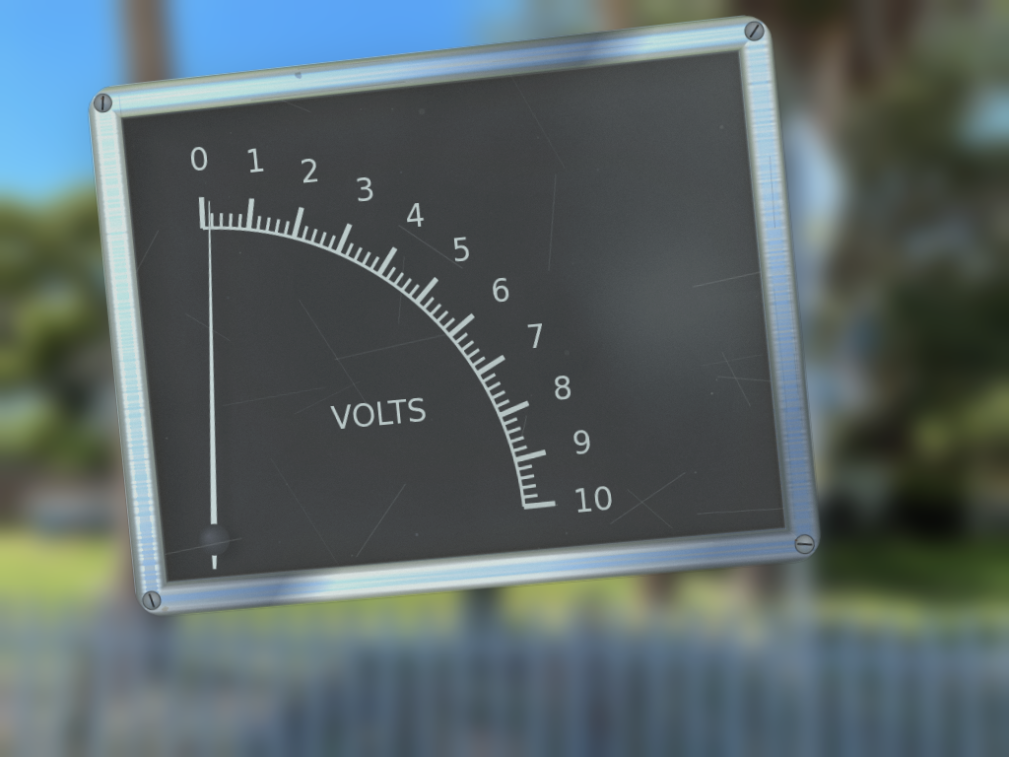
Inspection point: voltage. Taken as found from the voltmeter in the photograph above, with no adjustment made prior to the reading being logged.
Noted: 0.2 V
